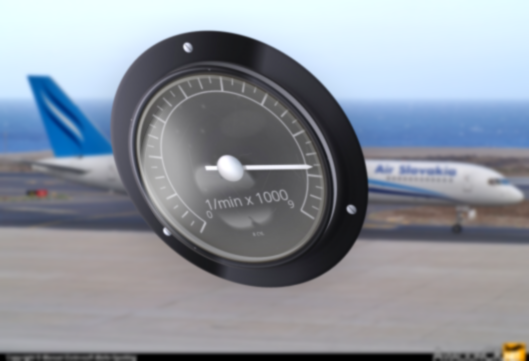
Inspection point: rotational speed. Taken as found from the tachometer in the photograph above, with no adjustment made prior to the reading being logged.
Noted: 7750 rpm
